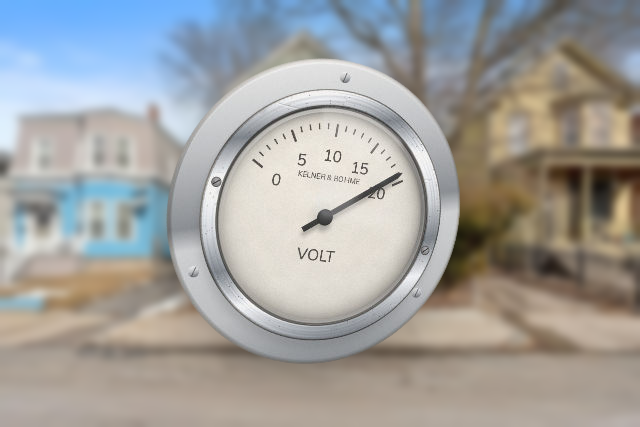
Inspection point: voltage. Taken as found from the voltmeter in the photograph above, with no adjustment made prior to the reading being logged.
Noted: 19 V
